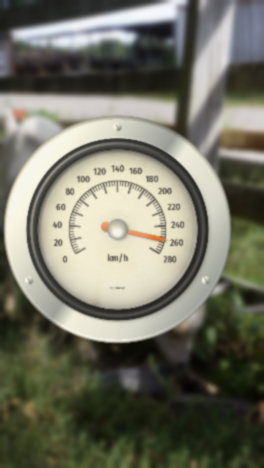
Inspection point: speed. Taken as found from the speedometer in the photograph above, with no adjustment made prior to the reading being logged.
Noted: 260 km/h
